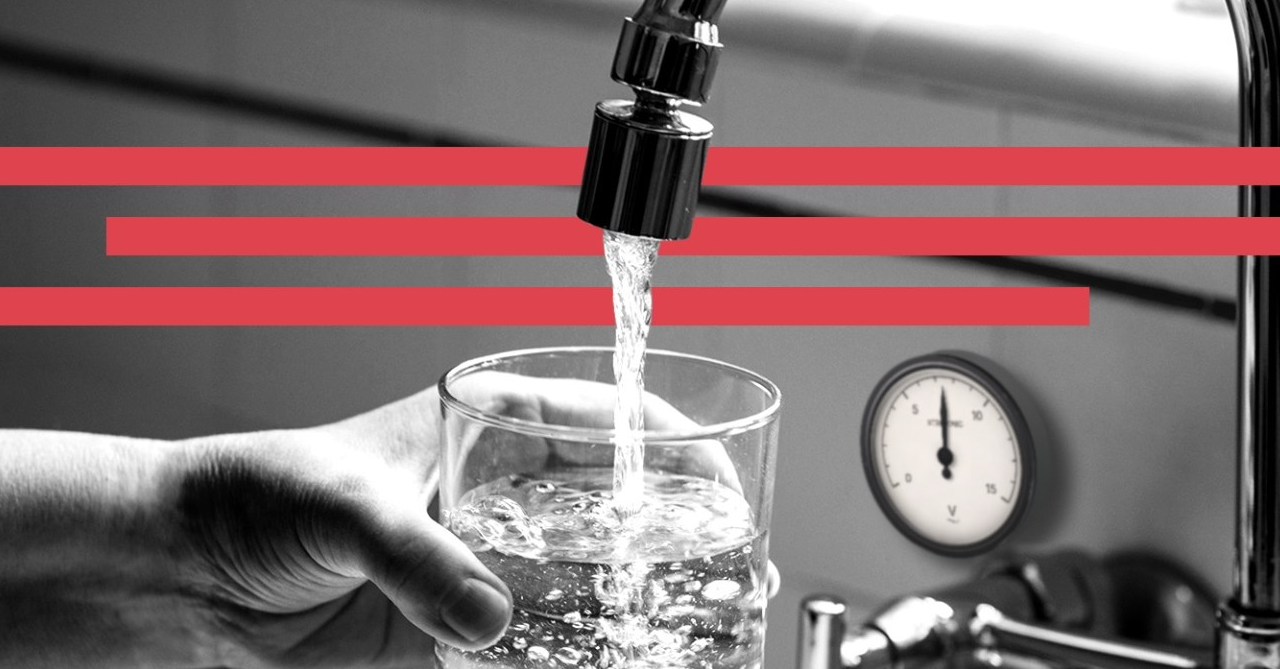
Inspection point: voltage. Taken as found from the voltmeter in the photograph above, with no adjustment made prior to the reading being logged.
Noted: 7.5 V
